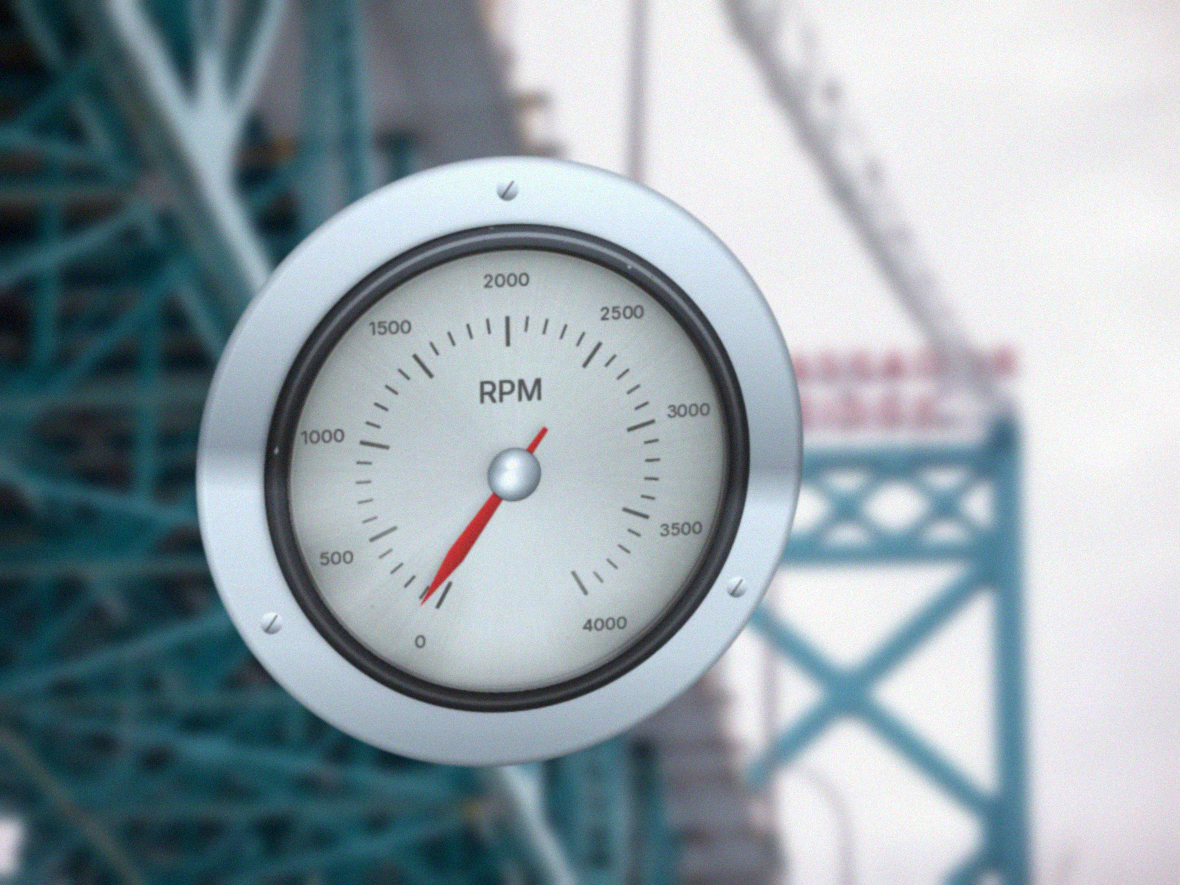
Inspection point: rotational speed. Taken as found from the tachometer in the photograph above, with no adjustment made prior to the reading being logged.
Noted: 100 rpm
